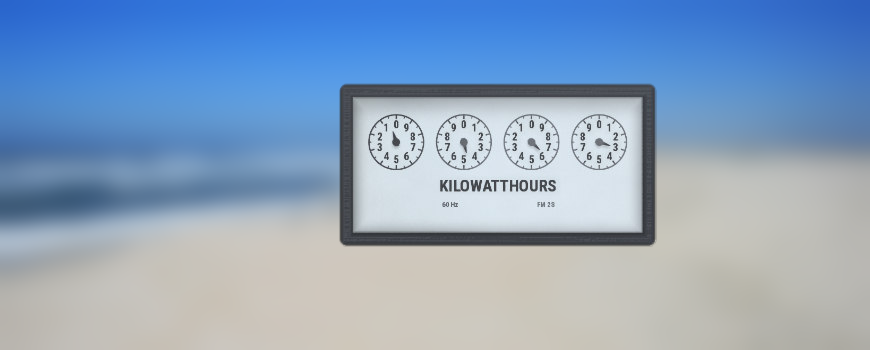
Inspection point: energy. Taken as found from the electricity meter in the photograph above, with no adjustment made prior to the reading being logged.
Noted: 463 kWh
